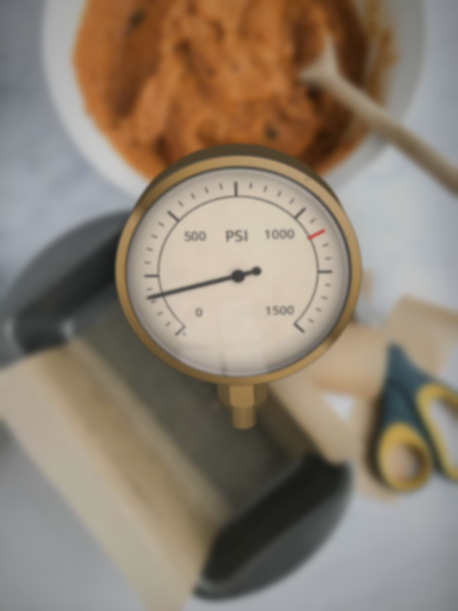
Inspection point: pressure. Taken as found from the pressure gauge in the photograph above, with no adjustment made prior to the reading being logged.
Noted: 175 psi
